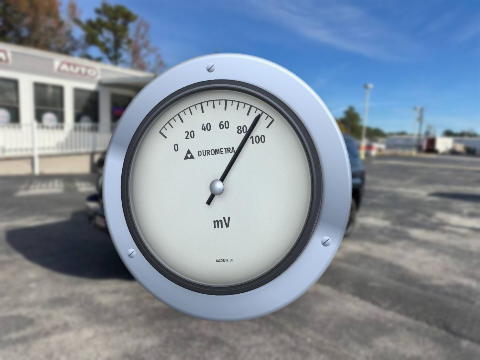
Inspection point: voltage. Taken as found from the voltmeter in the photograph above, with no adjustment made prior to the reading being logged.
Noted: 90 mV
